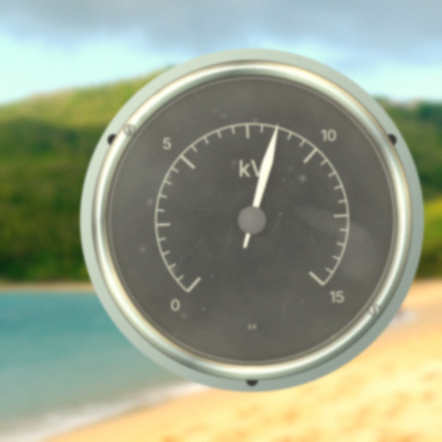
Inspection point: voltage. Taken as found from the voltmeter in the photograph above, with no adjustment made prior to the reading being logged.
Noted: 8.5 kV
